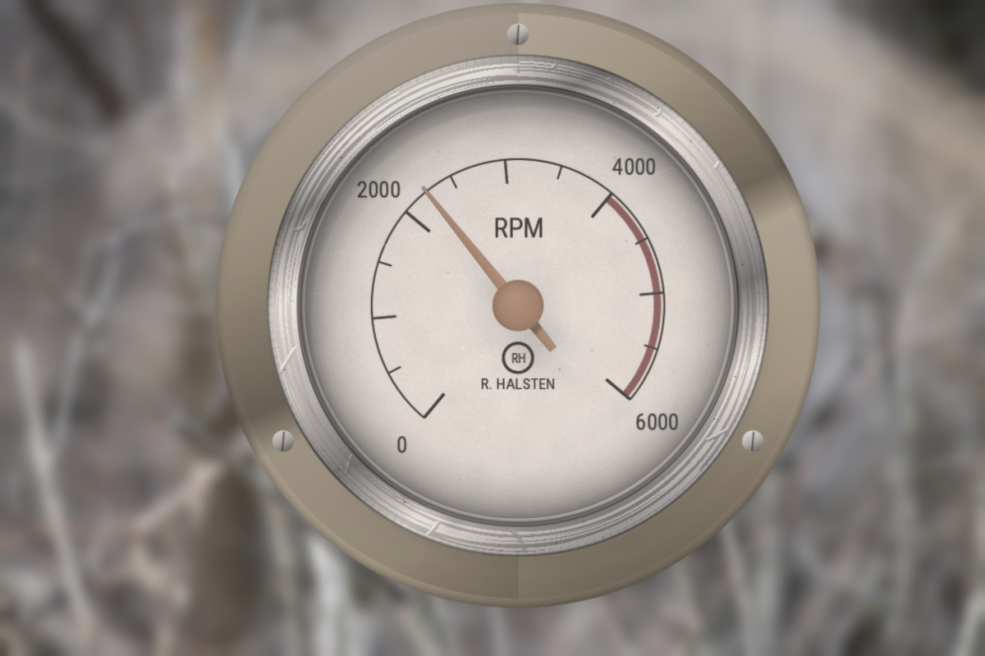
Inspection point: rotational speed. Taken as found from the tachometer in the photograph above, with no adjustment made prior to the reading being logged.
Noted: 2250 rpm
